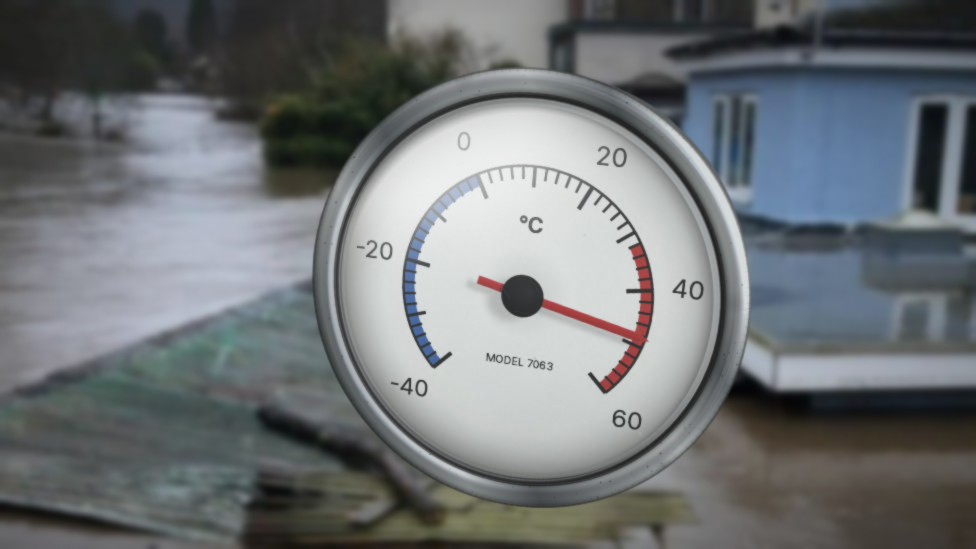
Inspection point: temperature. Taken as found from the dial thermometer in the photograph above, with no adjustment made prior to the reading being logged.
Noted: 48 °C
